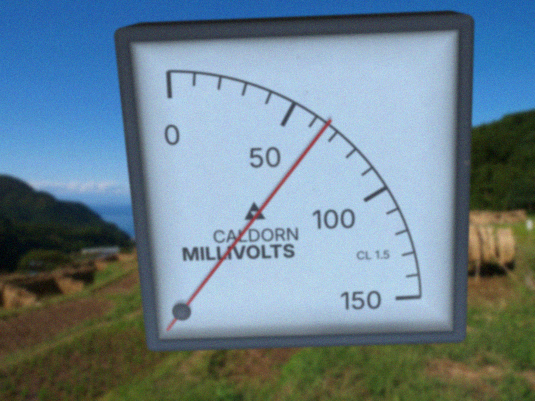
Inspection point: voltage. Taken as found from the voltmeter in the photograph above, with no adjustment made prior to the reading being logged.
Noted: 65 mV
